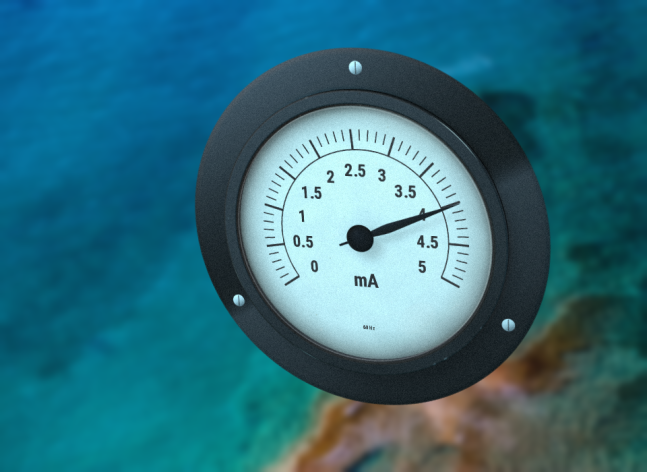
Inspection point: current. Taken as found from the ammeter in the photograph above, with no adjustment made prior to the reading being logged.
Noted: 4 mA
